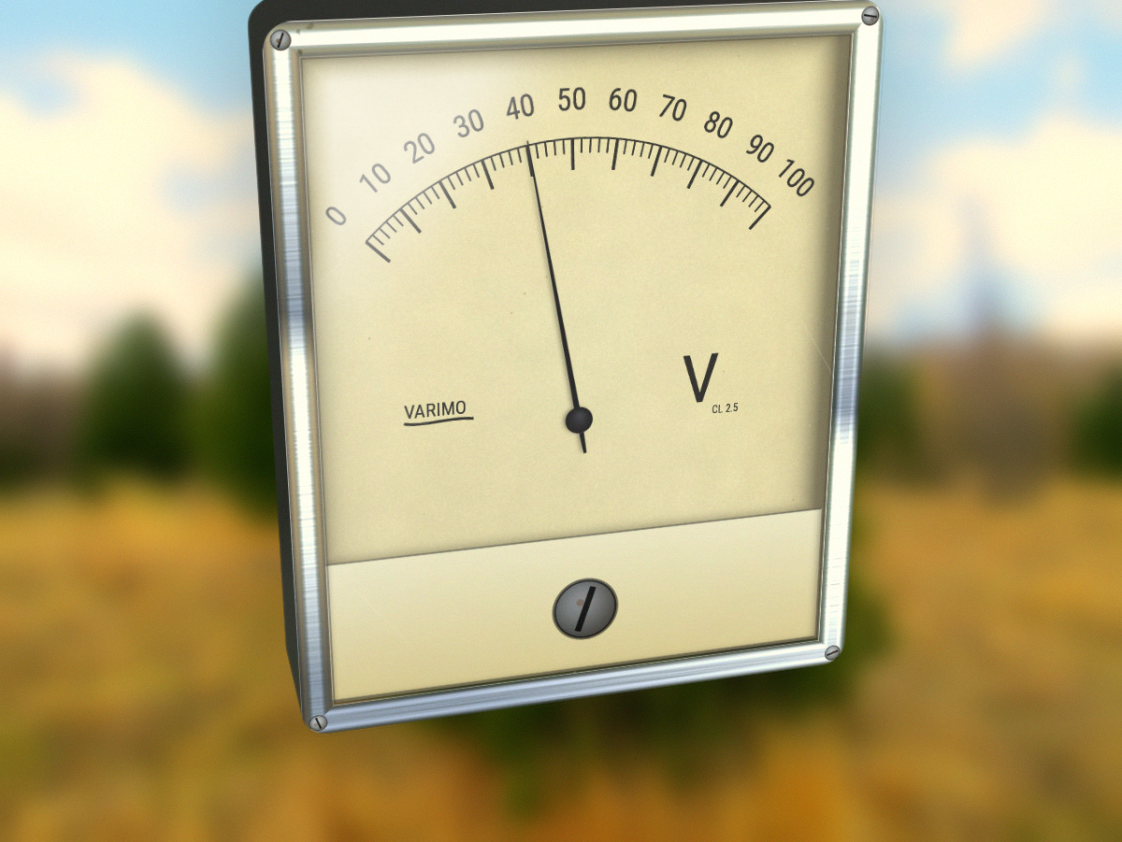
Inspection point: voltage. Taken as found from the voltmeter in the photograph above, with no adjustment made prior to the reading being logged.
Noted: 40 V
